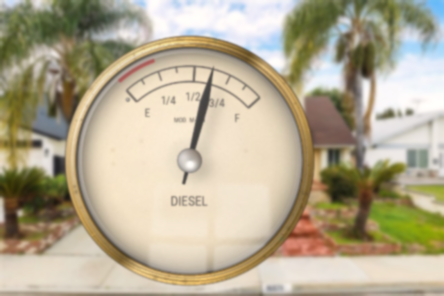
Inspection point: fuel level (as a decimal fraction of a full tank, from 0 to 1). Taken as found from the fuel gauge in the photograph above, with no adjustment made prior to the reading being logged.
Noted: 0.625
